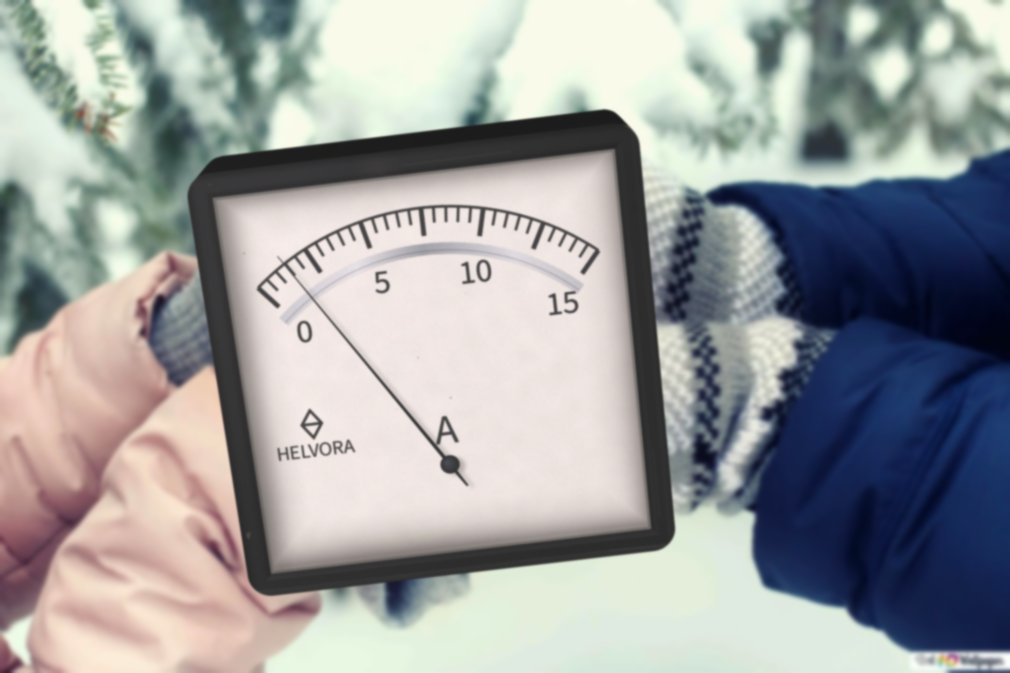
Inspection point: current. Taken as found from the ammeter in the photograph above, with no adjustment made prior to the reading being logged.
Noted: 1.5 A
